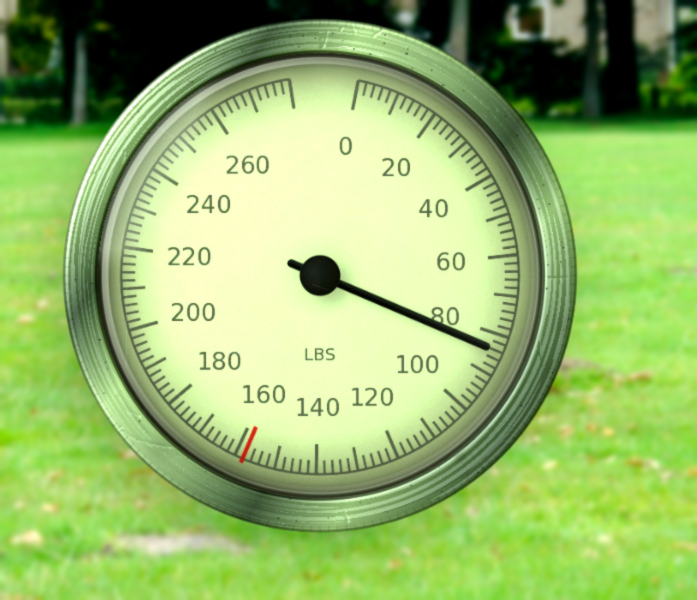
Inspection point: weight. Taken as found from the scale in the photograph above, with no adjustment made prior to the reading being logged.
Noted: 84 lb
